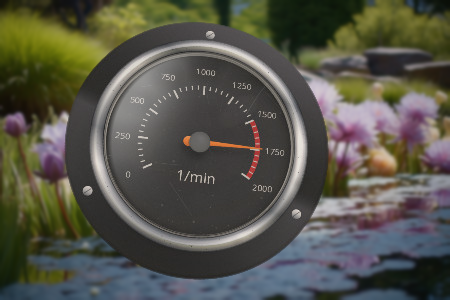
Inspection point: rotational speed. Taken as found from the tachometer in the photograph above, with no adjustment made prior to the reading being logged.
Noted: 1750 rpm
